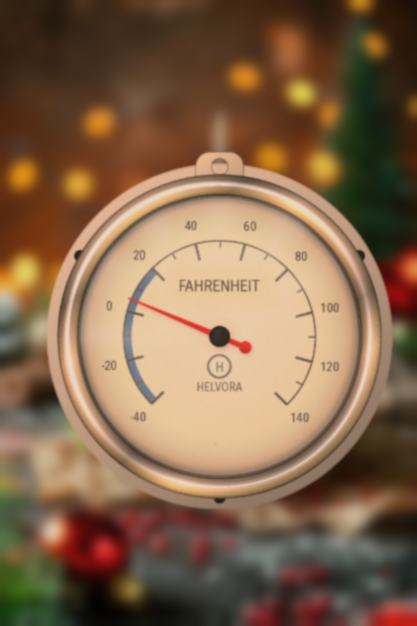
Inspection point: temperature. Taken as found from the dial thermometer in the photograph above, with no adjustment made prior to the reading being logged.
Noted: 5 °F
